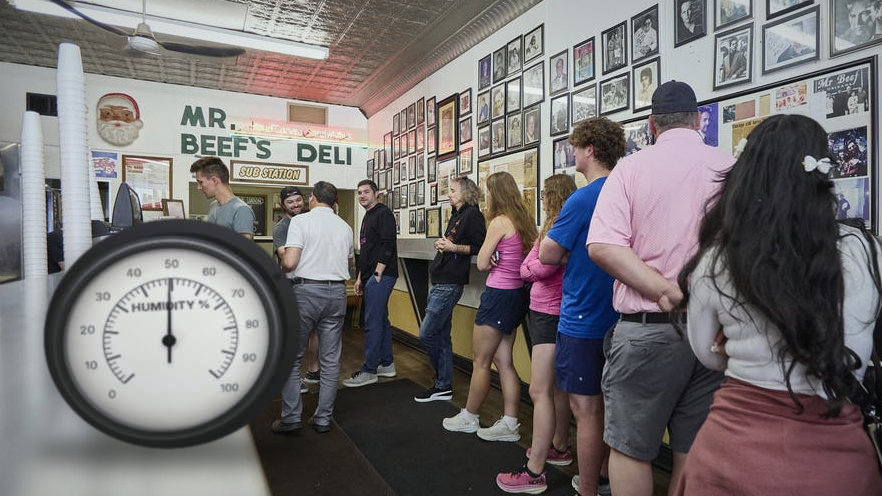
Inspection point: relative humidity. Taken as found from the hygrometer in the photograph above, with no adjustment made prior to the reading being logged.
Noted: 50 %
